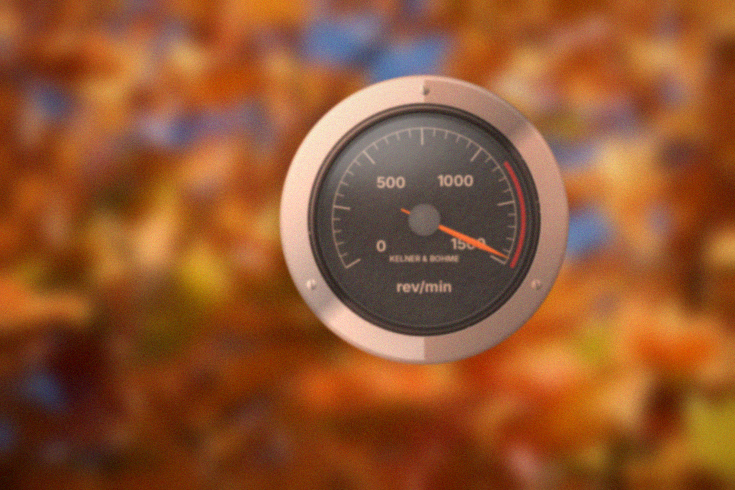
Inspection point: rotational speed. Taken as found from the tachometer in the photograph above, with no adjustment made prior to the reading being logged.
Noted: 1475 rpm
